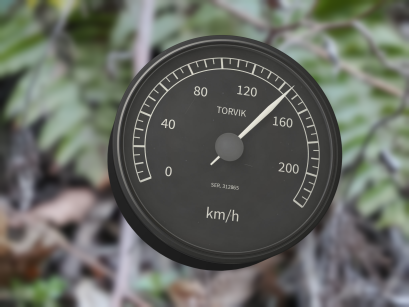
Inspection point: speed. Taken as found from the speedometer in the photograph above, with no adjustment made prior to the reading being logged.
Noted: 145 km/h
